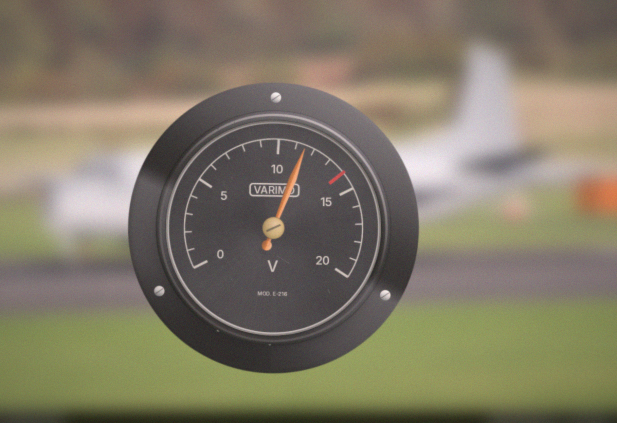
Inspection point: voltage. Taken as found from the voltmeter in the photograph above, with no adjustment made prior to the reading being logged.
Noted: 11.5 V
